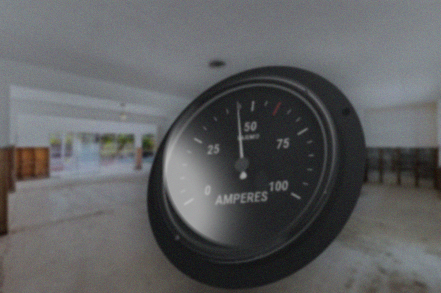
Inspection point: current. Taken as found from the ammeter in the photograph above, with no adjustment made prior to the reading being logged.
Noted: 45 A
